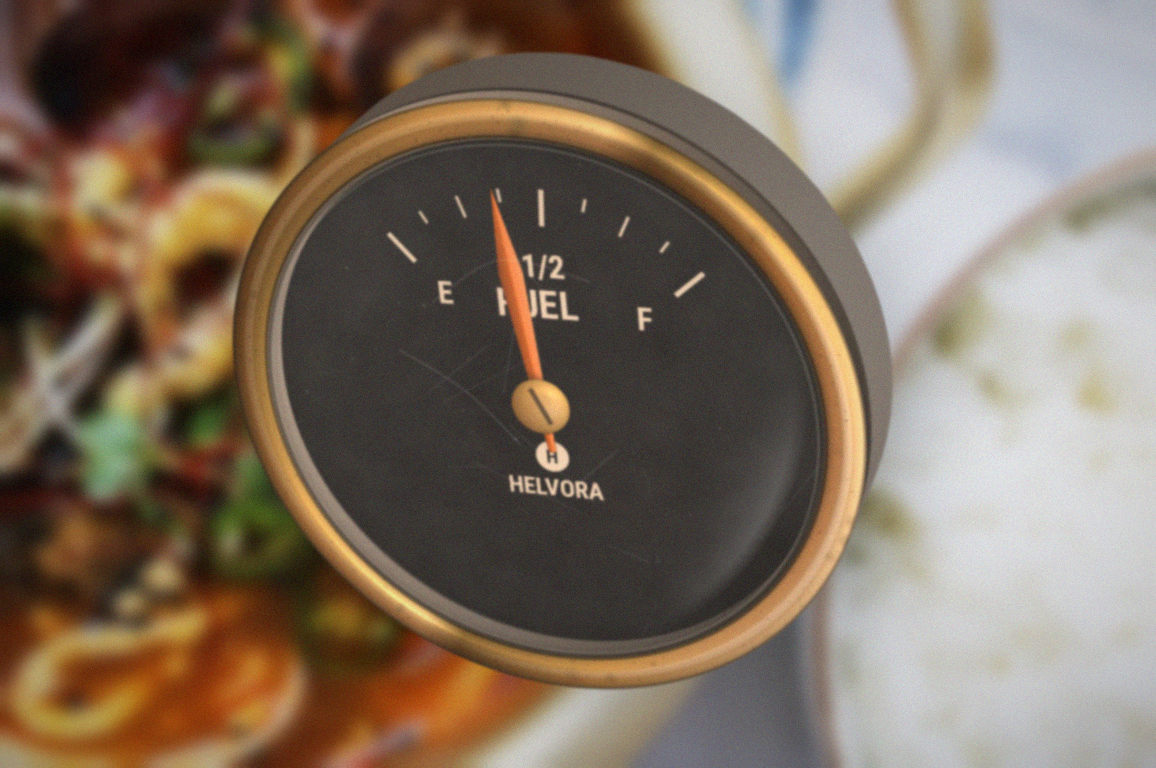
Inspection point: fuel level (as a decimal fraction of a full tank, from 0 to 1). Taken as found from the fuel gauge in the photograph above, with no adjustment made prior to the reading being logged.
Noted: 0.375
